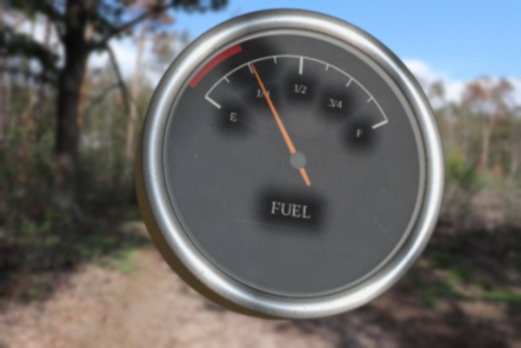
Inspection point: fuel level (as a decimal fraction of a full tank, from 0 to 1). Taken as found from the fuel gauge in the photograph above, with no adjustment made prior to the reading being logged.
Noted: 0.25
